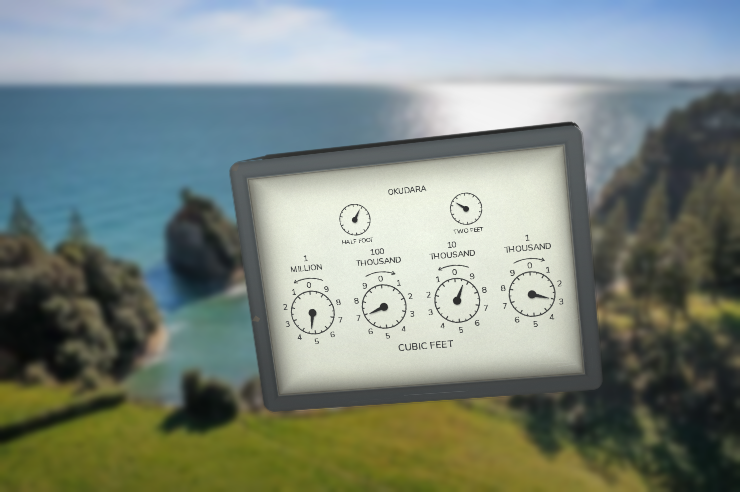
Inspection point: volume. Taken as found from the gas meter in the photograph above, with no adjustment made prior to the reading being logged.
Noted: 469300 ft³
